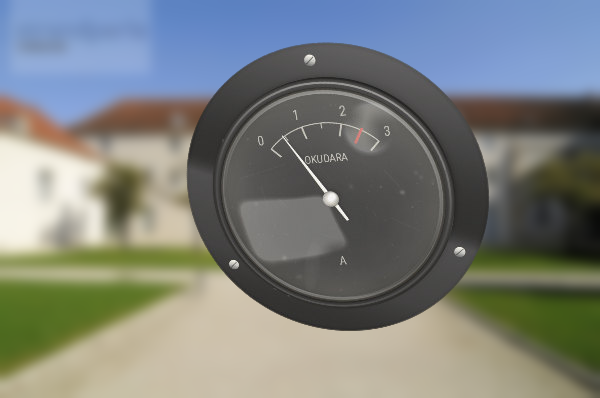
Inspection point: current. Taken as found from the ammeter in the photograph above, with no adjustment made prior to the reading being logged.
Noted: 0.5 A
